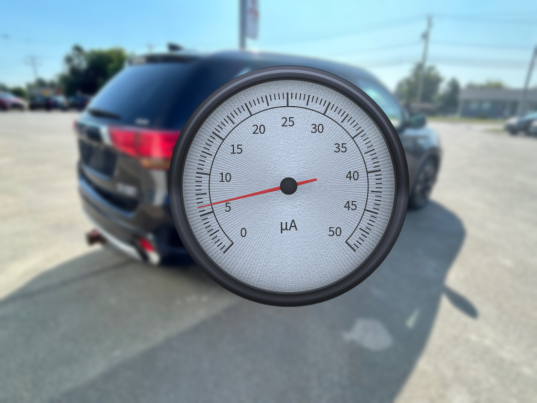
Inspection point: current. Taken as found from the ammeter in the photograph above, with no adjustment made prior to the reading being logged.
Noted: 6 µA
